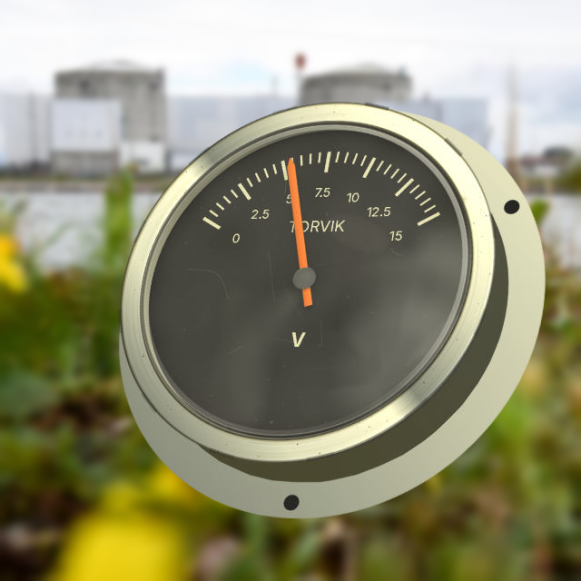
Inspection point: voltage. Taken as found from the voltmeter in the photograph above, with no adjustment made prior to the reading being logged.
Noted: 5.5 V
